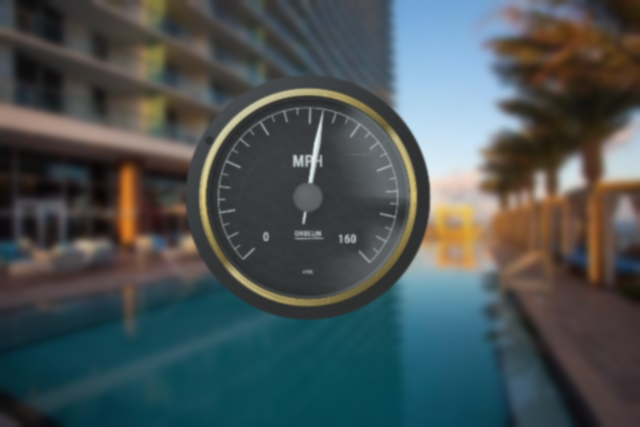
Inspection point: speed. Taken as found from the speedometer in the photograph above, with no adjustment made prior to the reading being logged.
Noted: 85 mph
